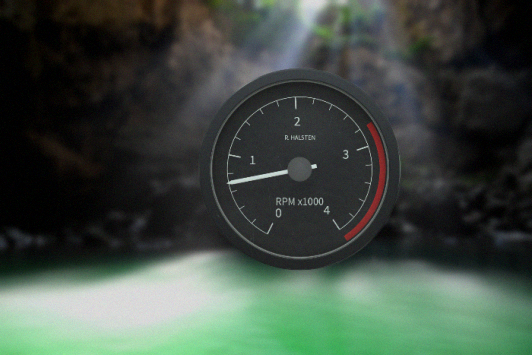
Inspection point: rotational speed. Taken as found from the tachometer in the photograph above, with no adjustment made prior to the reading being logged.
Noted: 700 rpm
